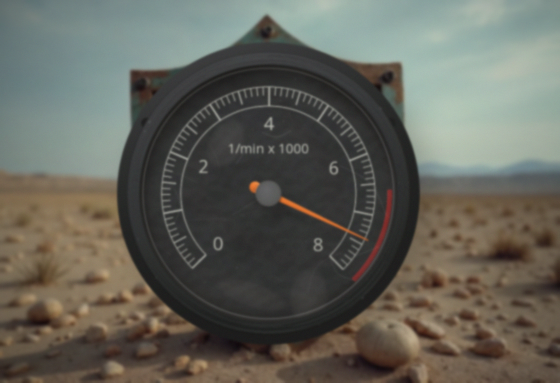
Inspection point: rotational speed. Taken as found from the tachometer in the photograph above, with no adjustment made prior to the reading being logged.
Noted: 7400 rpm
